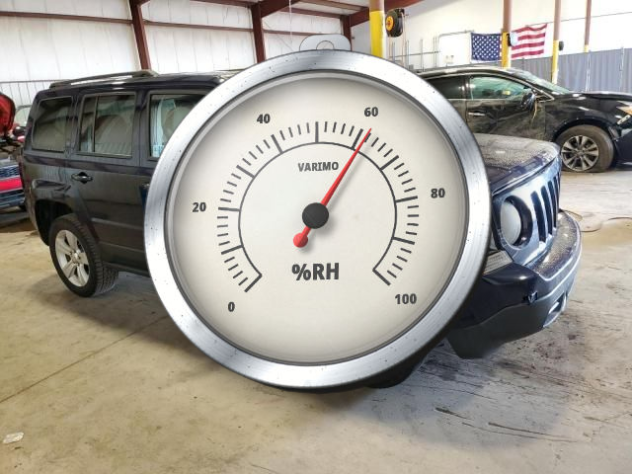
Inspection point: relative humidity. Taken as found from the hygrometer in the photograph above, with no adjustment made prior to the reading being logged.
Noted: 62 %
